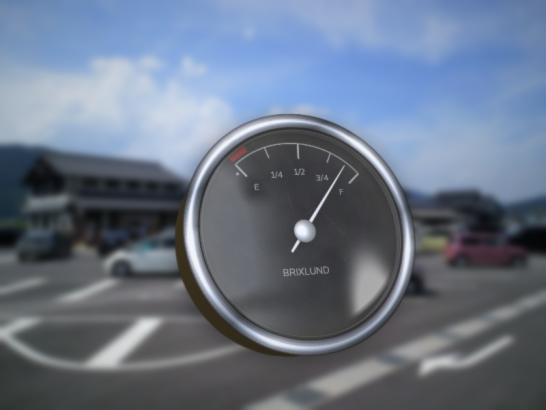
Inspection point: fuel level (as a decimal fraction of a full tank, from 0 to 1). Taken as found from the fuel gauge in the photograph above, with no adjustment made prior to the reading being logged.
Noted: 0.875
